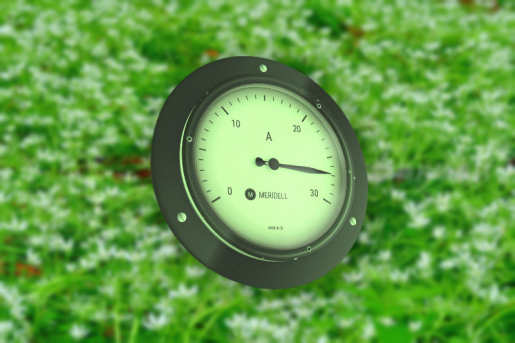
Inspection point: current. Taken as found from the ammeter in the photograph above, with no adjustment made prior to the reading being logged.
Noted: 27 A
